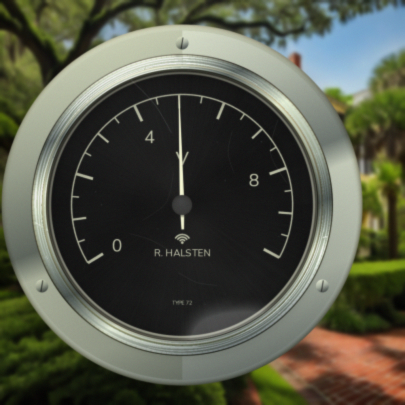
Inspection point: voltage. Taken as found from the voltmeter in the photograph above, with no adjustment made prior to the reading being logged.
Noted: 5 V
